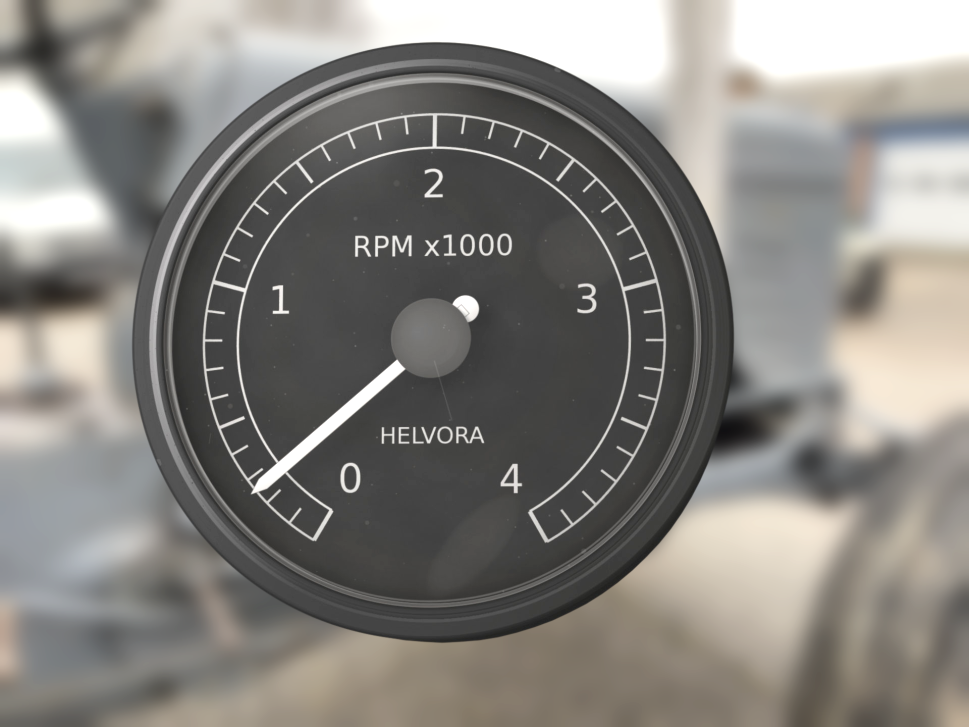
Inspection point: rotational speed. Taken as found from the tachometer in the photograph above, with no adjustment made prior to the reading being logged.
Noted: 250 rpm
